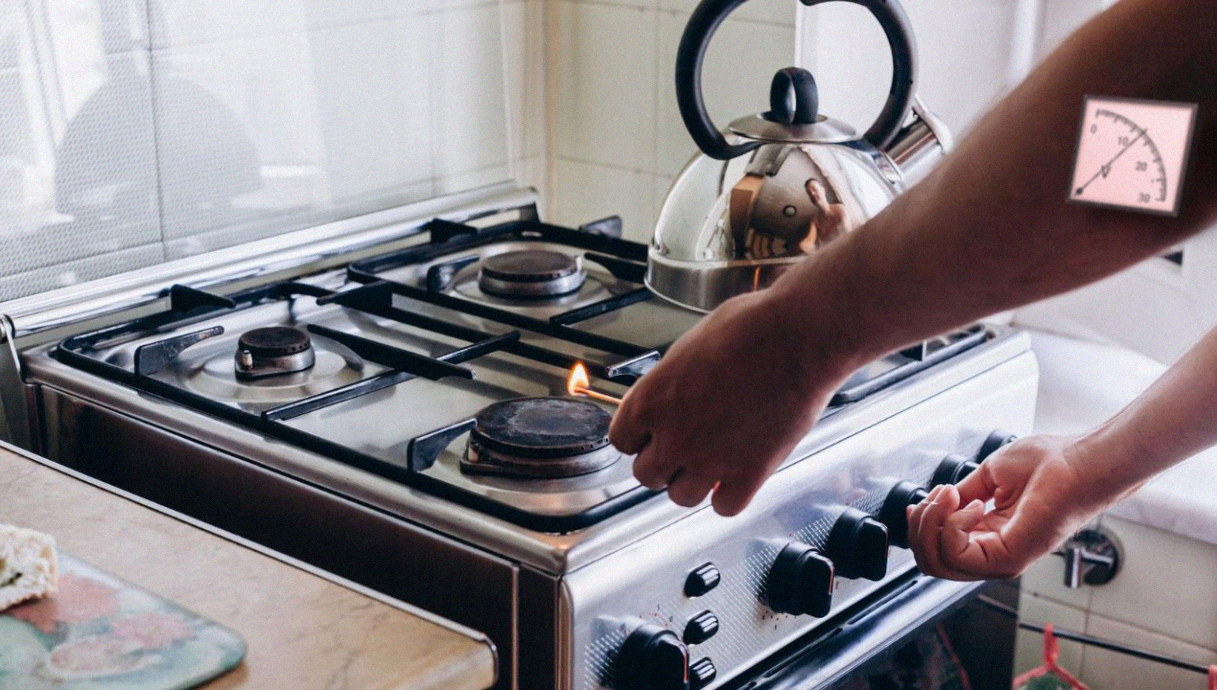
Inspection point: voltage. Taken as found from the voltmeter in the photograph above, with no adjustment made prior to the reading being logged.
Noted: 12.5 V
